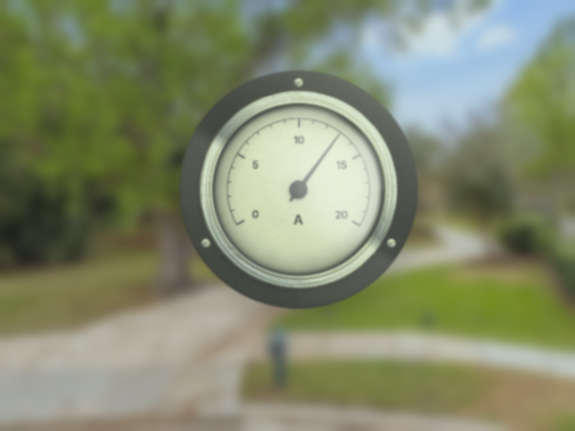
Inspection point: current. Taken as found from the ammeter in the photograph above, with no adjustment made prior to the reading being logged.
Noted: 13 A
